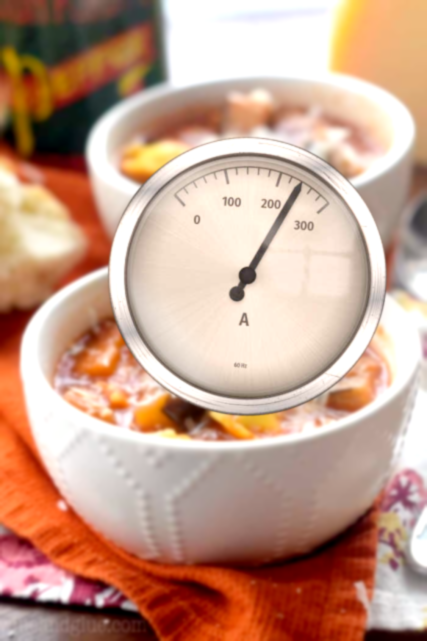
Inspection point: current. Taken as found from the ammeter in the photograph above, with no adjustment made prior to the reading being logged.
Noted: 240 A
